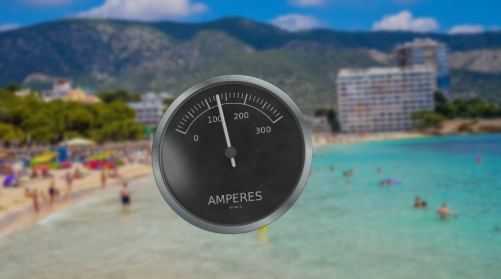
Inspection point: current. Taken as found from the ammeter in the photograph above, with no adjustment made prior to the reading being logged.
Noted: 130 A
